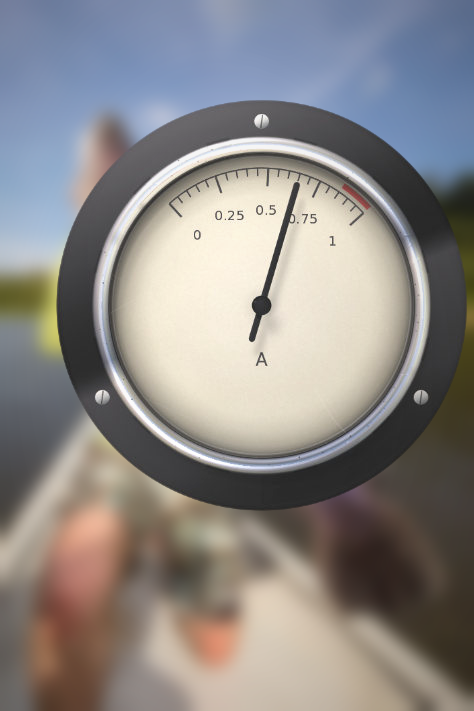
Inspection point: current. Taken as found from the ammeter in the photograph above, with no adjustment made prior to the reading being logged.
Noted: 0.65 A
